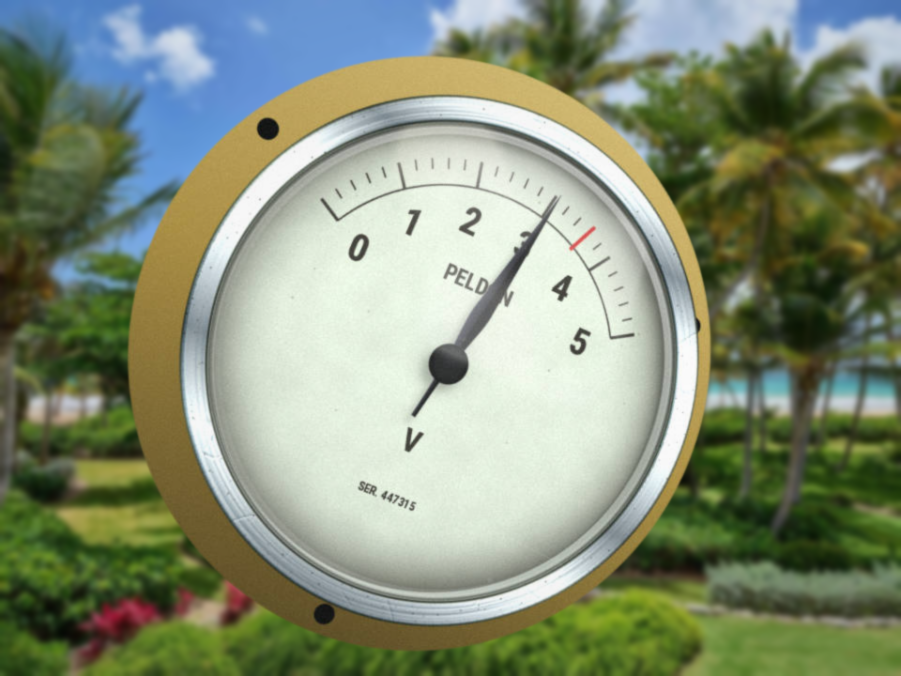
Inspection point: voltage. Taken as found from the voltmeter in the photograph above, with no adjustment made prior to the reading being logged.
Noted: 3 V
